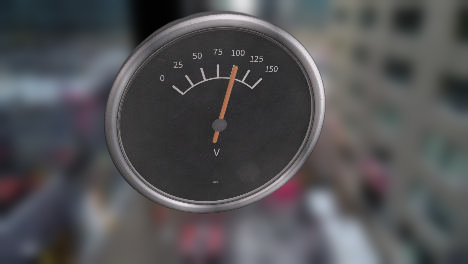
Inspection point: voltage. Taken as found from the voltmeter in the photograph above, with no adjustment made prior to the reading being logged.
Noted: 100 V
